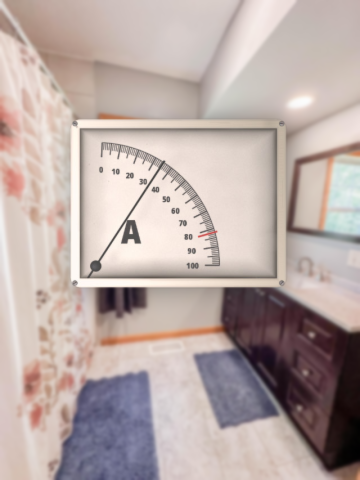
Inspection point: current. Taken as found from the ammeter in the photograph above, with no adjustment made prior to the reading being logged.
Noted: 35 A
